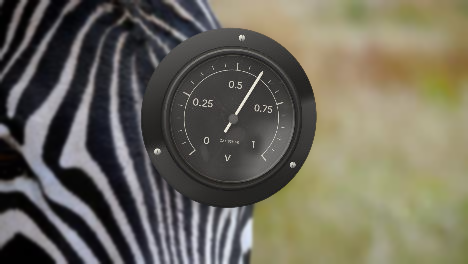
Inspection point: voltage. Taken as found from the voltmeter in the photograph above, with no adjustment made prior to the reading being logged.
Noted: 0.6 V
